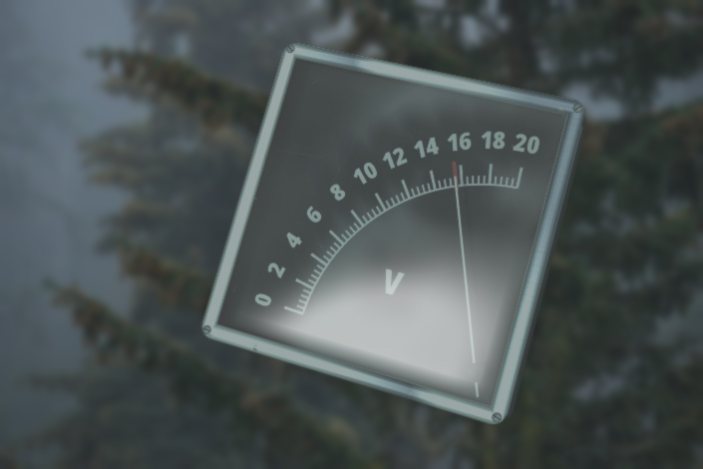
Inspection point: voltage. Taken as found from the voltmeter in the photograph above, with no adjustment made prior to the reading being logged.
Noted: 15.6 V
